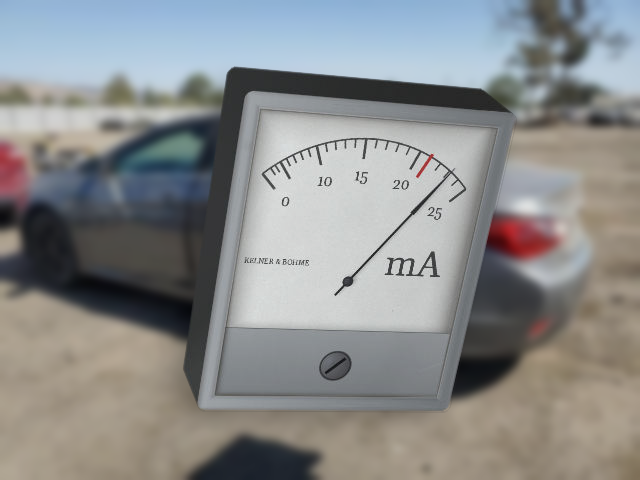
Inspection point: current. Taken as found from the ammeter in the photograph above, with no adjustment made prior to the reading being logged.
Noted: 23 mA
